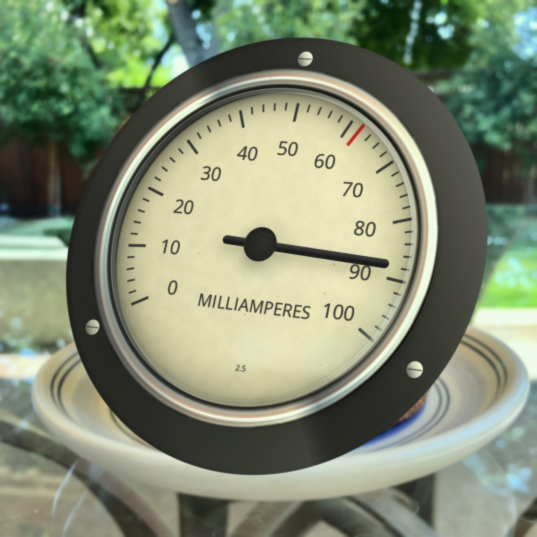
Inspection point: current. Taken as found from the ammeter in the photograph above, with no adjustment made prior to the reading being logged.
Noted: 88 mA
